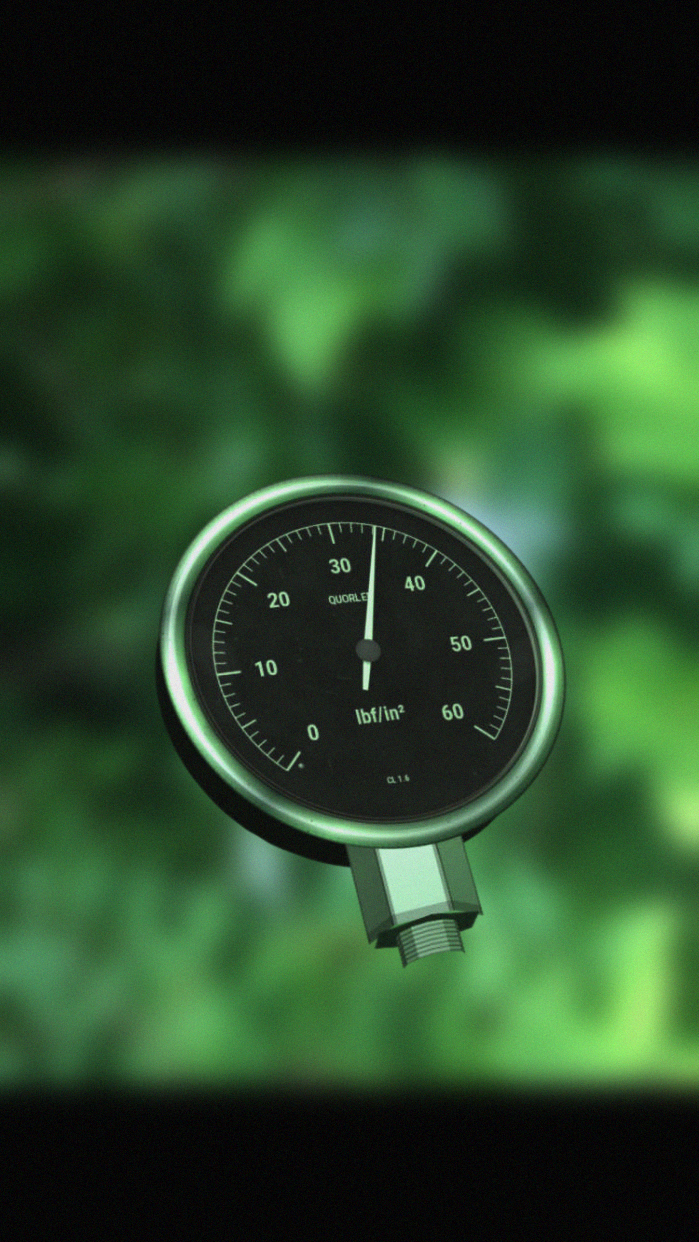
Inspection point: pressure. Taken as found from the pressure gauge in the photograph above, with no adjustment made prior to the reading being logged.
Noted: 34 psi
